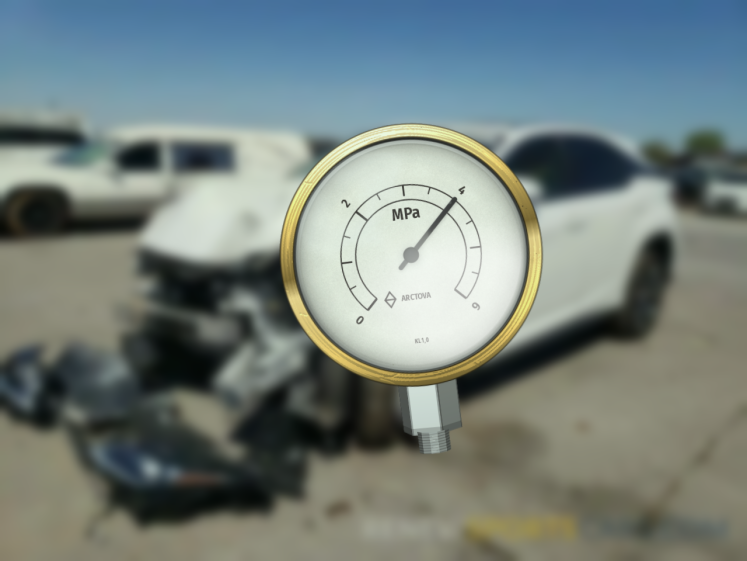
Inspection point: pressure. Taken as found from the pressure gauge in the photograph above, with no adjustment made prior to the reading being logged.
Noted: 4 MPa
